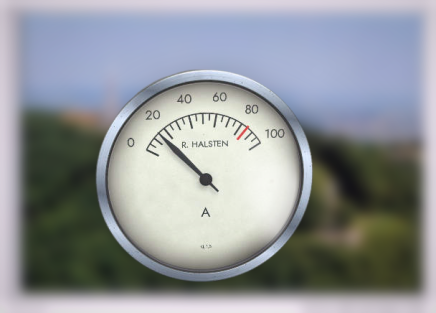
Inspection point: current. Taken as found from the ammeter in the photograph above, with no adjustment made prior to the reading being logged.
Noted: 15 A
